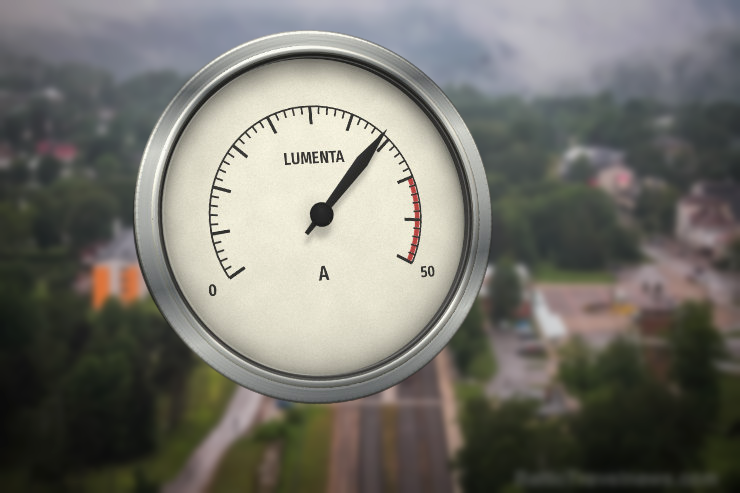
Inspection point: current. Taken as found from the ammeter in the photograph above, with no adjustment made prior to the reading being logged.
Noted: 34 A
